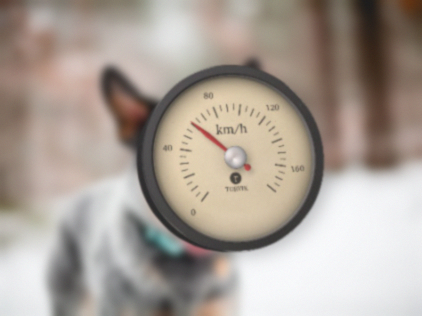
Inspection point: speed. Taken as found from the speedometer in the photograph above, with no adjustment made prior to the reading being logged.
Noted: 60 km/h
